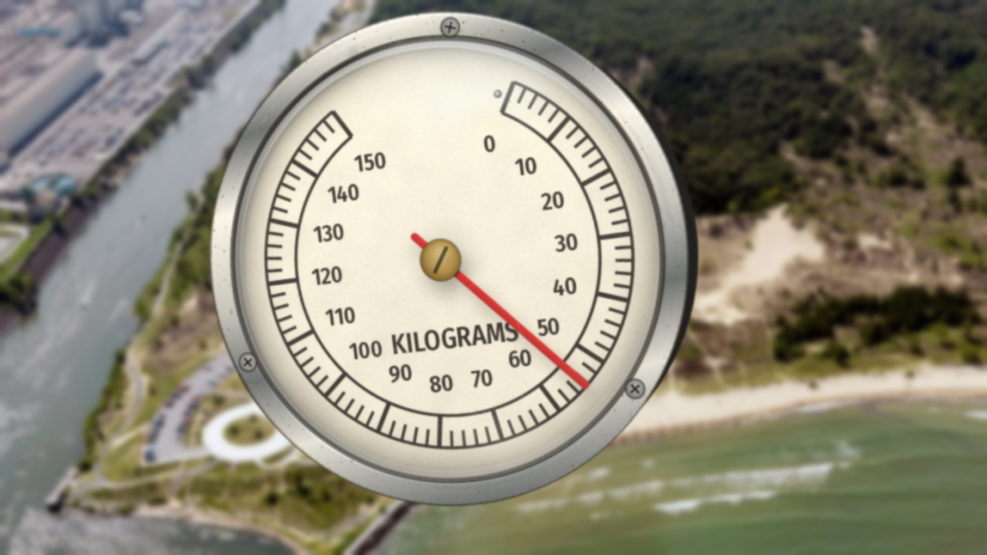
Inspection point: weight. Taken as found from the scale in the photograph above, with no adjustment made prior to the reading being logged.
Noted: 54 kg
